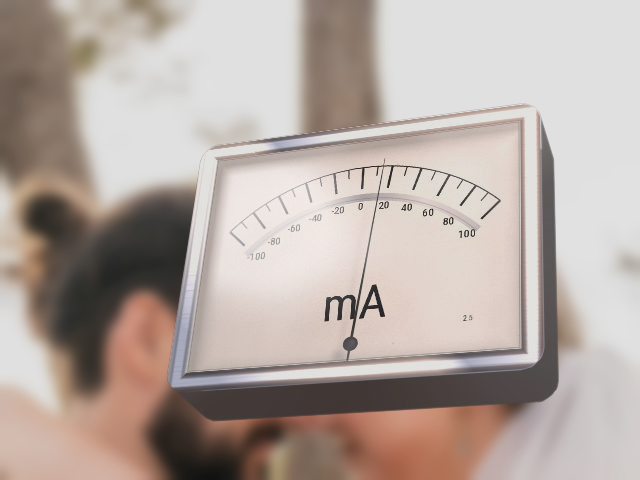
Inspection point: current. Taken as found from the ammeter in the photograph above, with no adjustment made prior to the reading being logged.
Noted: 15 mA
